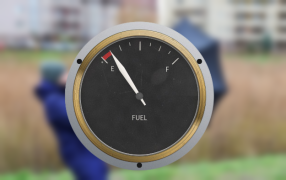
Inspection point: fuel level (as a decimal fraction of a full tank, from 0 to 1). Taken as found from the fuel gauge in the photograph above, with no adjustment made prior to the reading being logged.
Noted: 0.125
